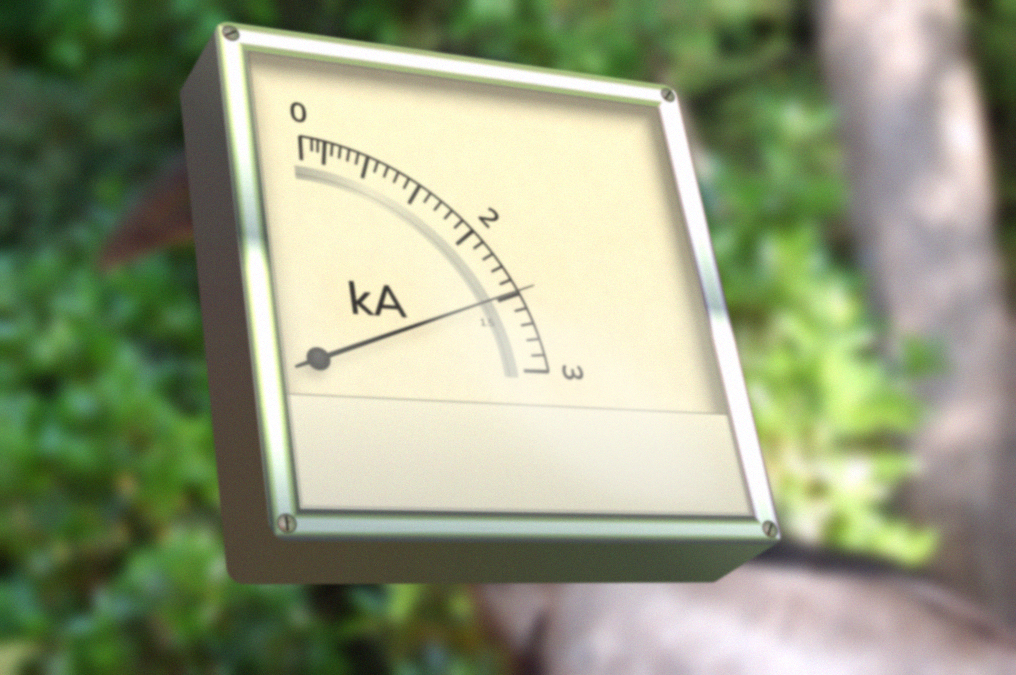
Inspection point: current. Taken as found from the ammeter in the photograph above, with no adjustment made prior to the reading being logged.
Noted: 2.5 kA
